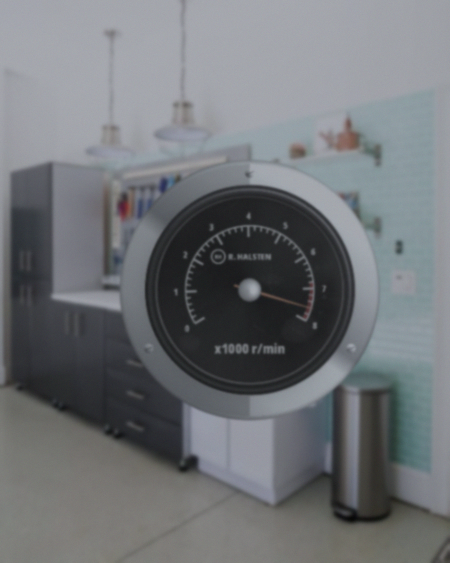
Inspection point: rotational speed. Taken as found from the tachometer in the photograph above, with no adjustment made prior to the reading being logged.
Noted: 7600 rpm
